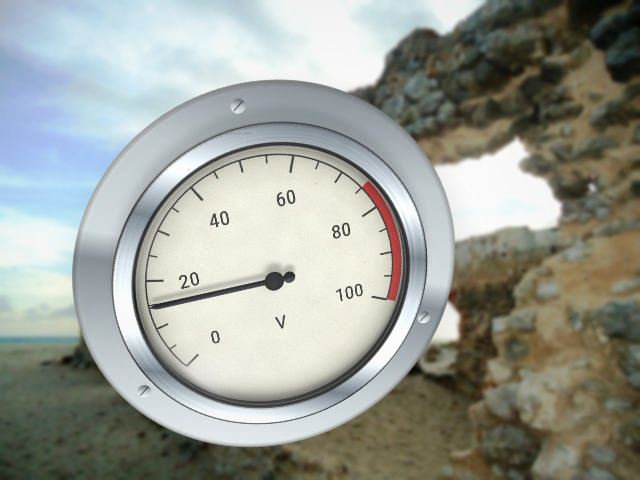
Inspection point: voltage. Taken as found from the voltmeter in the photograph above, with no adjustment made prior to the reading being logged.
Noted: 15 V
